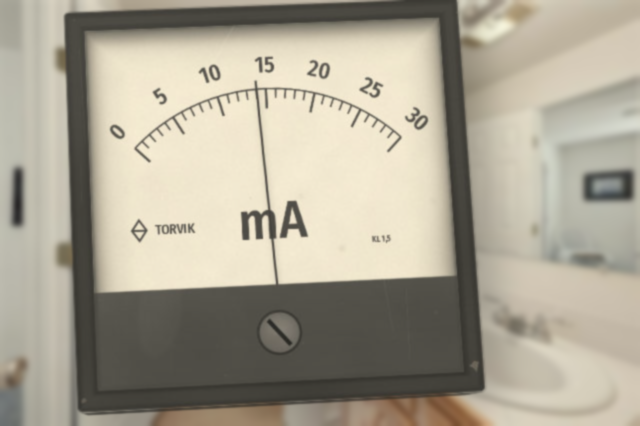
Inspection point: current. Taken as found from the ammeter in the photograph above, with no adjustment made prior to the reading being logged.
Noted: 14 mA
